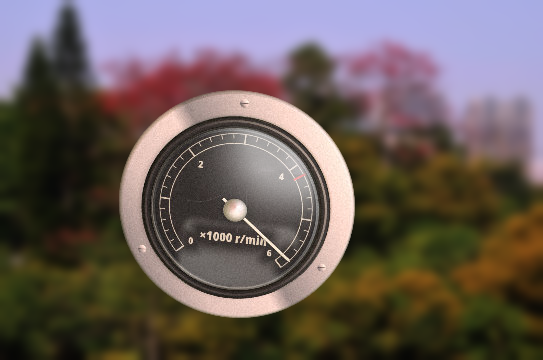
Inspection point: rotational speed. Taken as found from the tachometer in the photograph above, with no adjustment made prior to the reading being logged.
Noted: 5800 rpm
